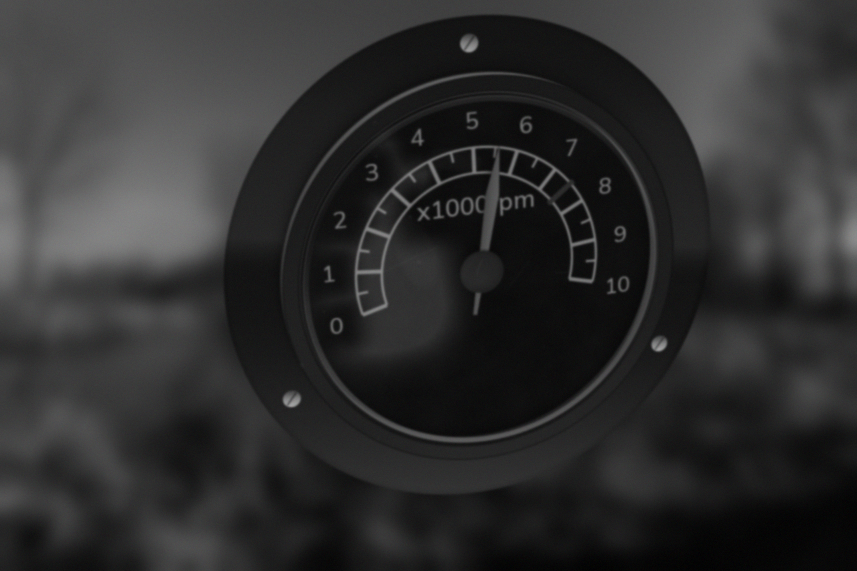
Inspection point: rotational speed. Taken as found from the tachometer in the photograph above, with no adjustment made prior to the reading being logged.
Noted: 5500 rpm
